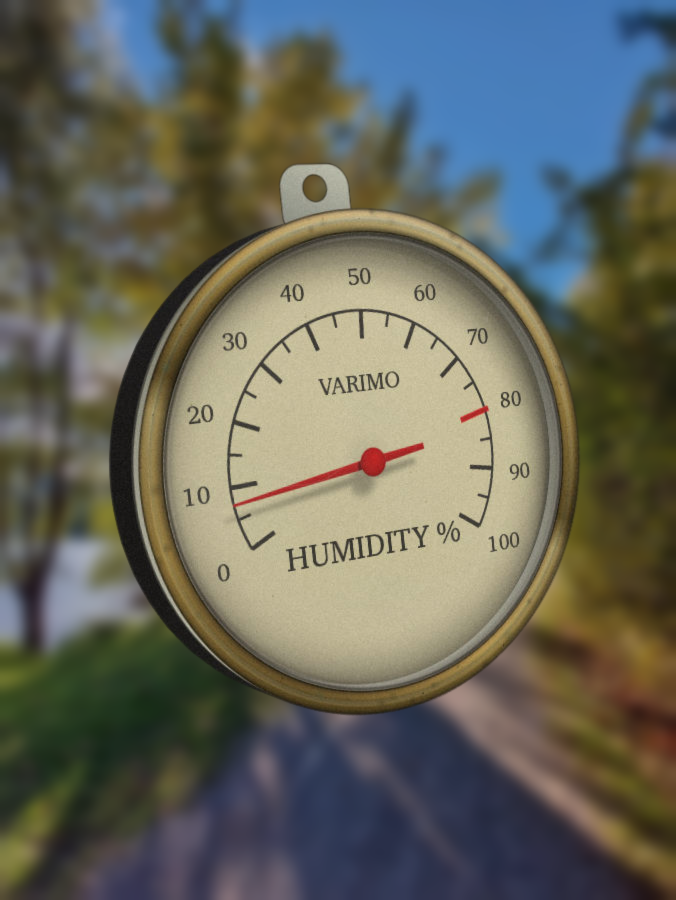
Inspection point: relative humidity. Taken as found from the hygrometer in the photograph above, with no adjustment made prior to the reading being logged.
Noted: 7.5 %
